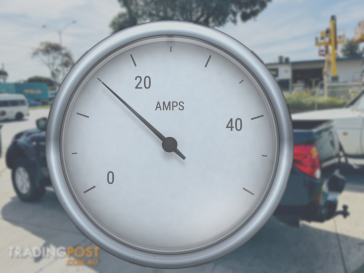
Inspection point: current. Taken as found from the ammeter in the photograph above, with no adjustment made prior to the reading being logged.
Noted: 15 A
